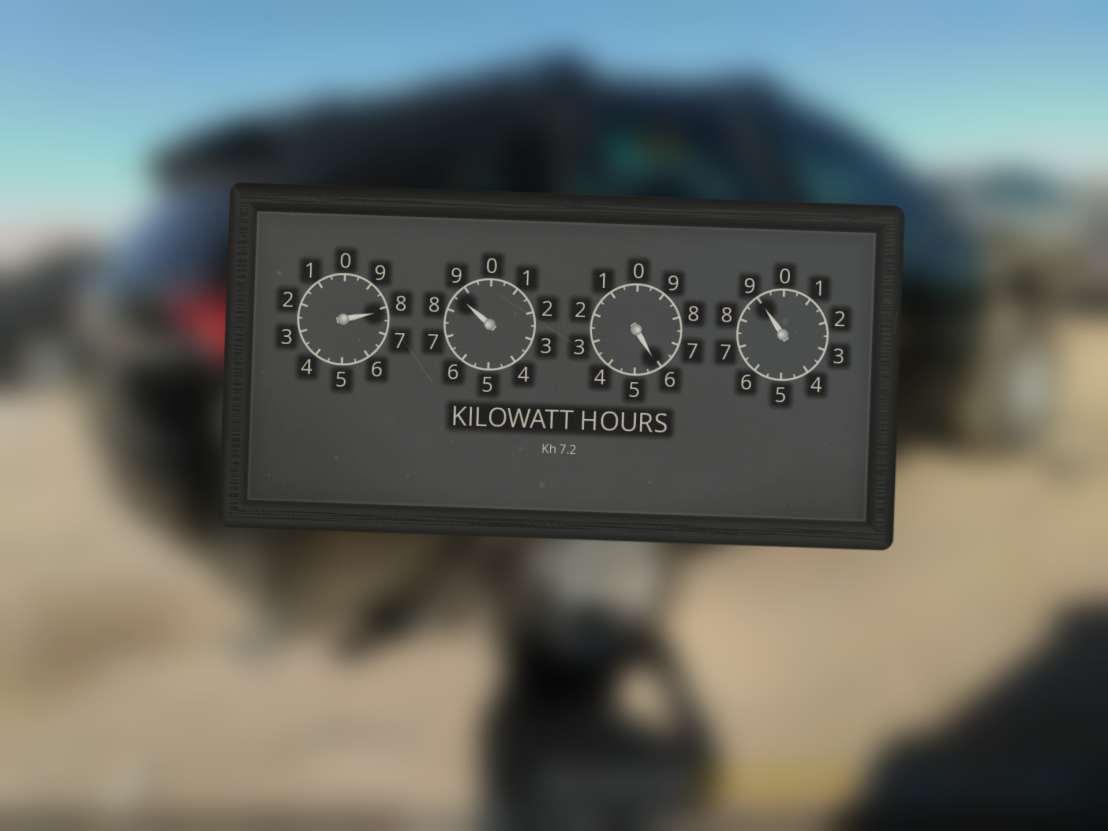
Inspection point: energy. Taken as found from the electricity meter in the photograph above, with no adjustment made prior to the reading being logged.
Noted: 7859 kWh
